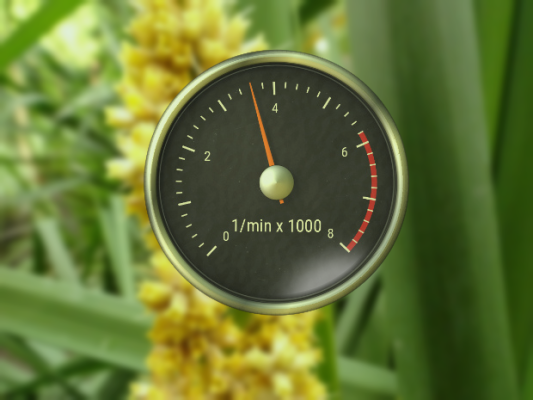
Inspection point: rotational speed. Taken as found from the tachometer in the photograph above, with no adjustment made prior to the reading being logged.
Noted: 3600 rpm
